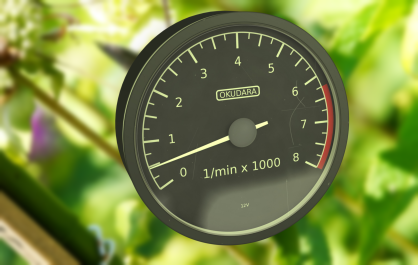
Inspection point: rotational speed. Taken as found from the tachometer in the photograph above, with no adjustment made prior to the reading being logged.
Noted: 500 rpm
